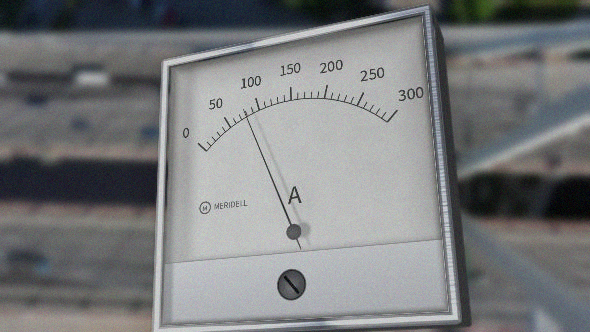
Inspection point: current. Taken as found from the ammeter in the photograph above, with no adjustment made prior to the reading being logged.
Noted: 80 A
